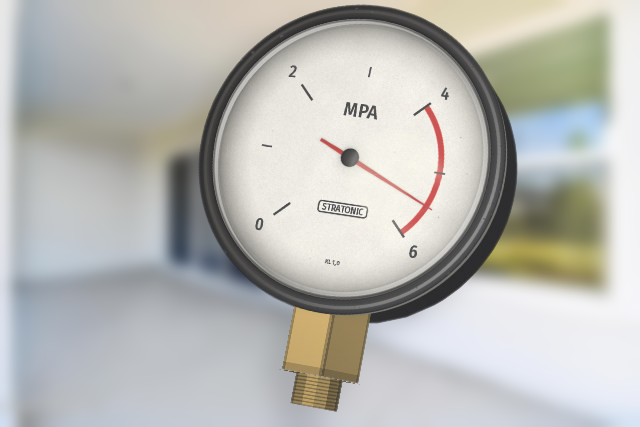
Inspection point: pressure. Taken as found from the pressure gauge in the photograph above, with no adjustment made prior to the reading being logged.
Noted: 5.5 MPa
